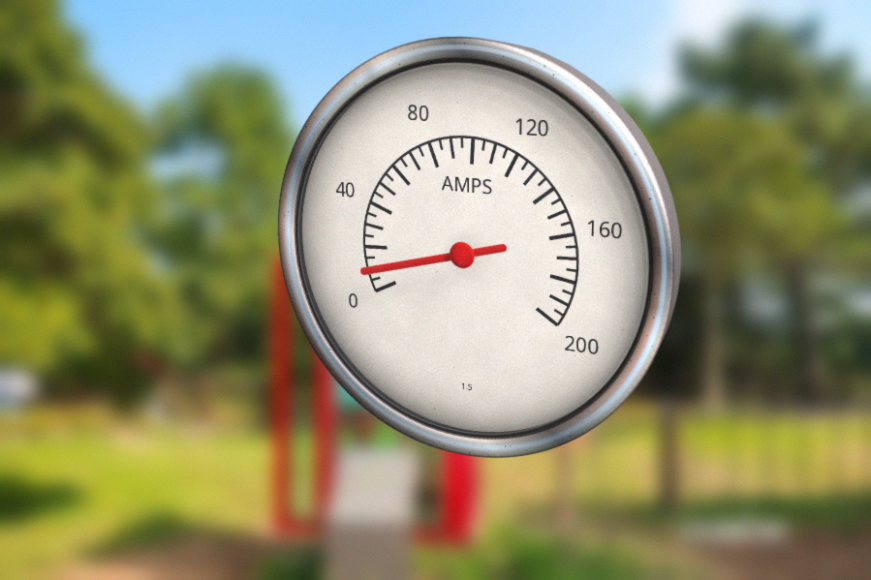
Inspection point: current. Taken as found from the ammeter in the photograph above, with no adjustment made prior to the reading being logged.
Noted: 10 A
